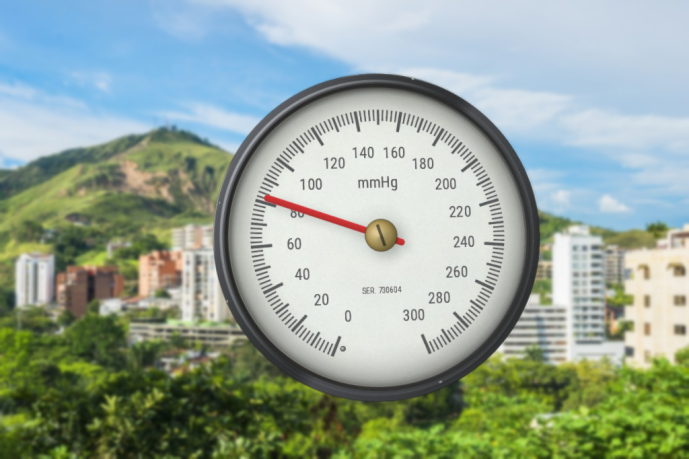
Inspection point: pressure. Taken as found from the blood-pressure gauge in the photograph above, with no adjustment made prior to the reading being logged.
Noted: 82 mmHg
